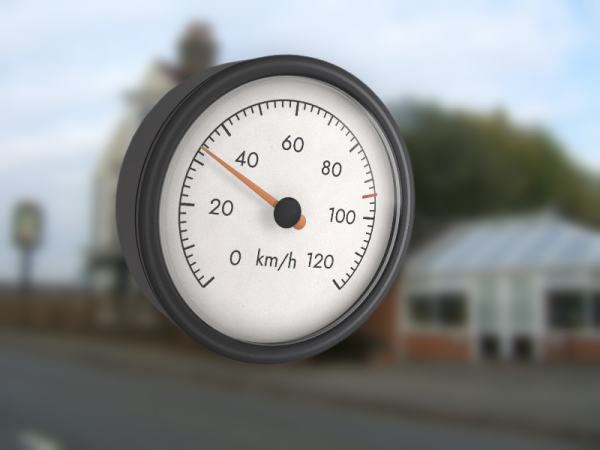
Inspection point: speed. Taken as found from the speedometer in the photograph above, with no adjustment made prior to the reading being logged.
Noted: 33 km/h
